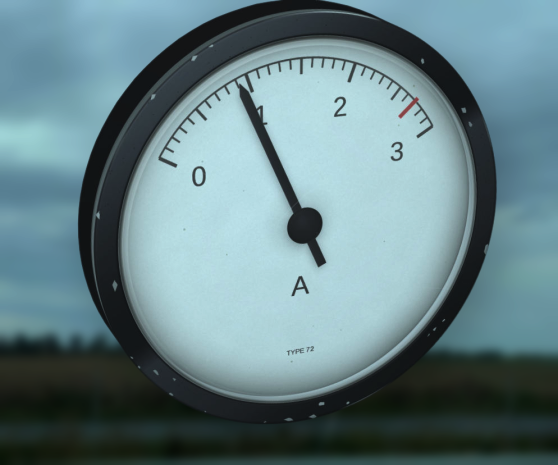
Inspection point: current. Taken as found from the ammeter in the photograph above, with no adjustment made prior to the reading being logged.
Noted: 0.9 A
